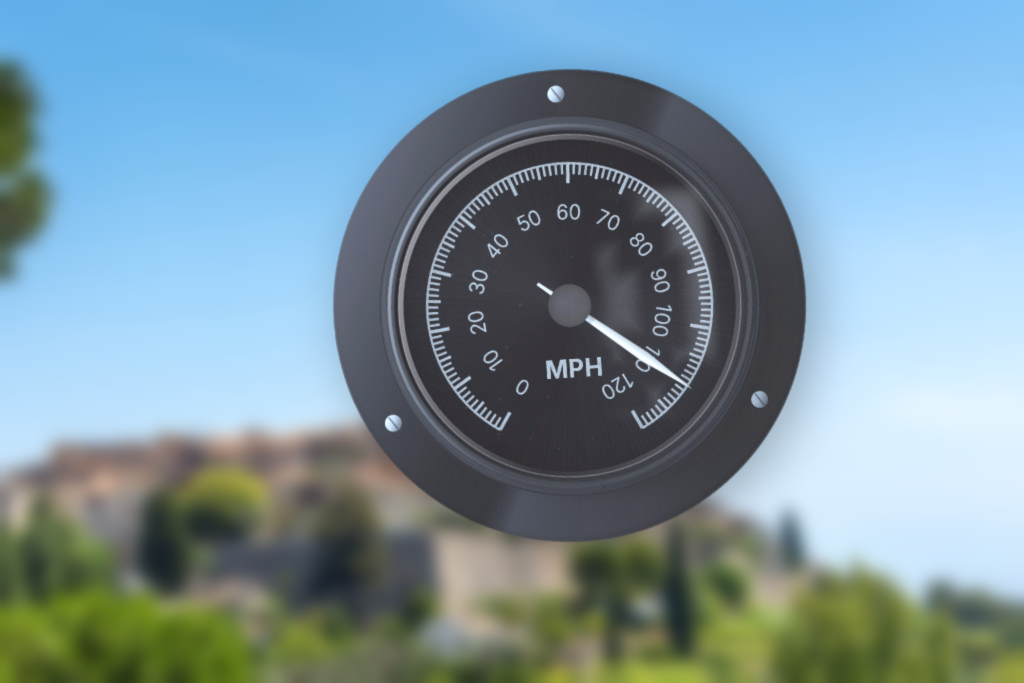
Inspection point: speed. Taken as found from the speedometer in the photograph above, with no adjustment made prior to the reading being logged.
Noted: 110 mph
